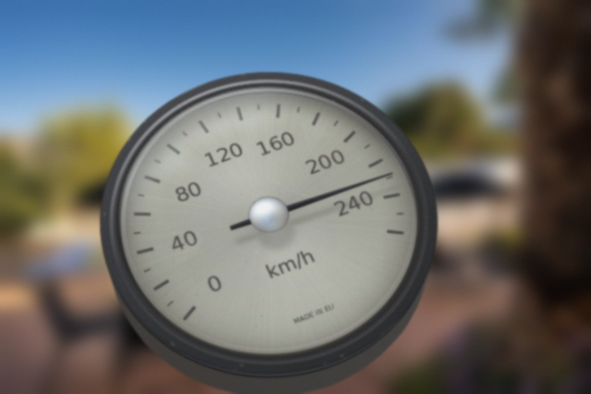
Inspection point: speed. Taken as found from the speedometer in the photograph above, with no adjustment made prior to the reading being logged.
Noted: 230 km/h
